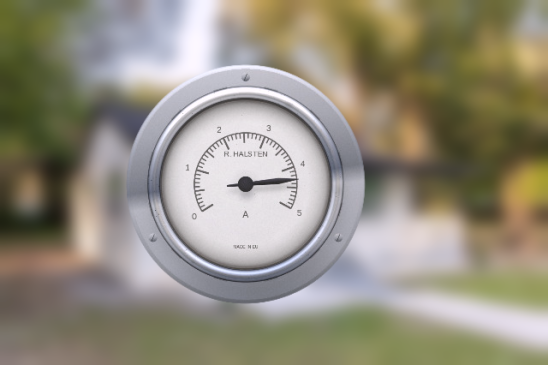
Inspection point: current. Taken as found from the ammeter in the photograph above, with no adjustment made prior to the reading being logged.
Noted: 4.3 A
